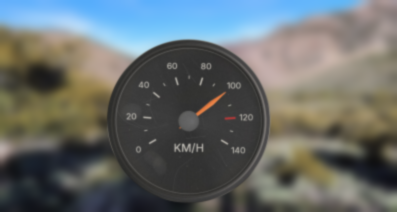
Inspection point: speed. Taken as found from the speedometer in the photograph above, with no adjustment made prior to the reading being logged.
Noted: 100 km/h
